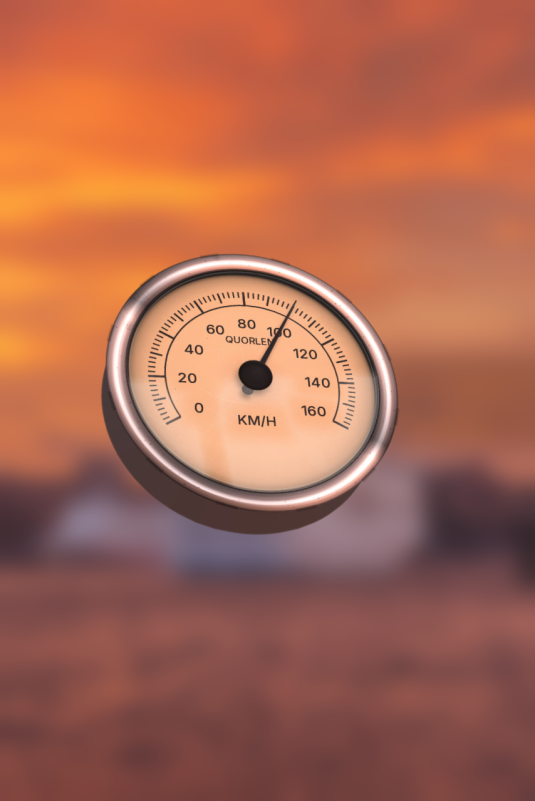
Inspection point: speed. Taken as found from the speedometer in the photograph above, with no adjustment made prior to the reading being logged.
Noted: 100 km/h
